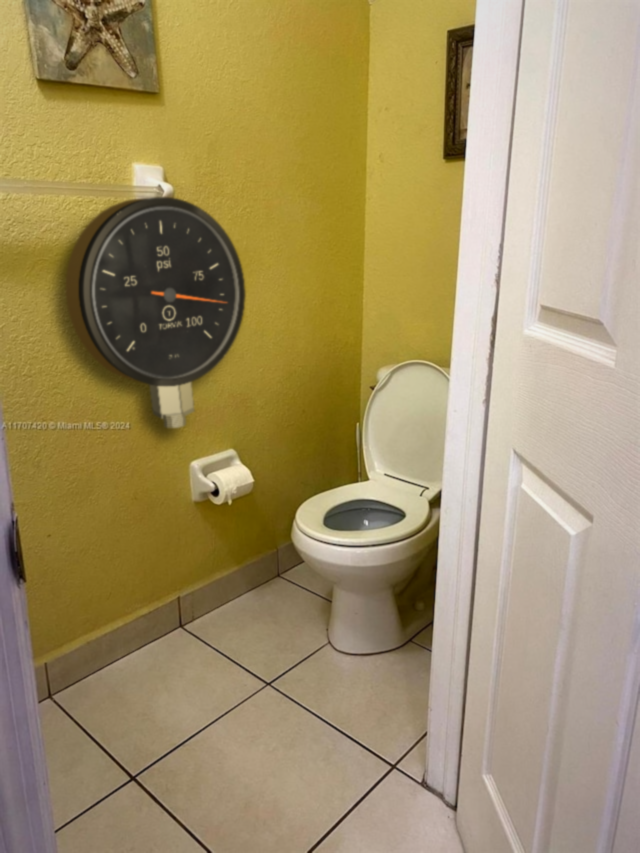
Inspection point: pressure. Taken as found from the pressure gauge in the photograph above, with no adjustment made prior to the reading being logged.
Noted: 87.5 psi
